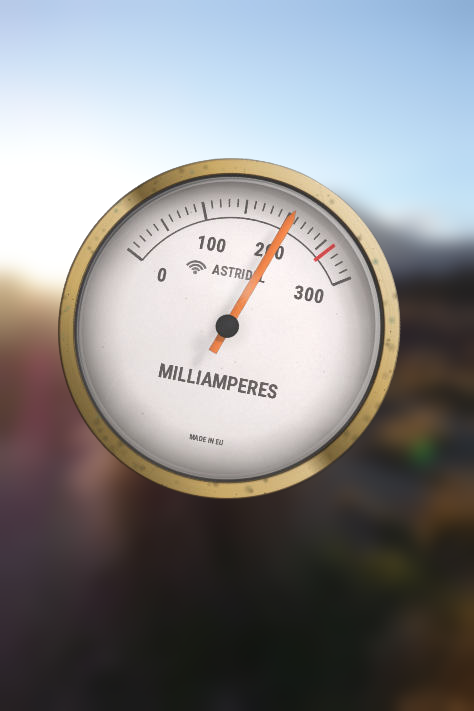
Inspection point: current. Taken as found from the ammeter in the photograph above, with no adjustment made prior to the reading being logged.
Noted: 205 mA
